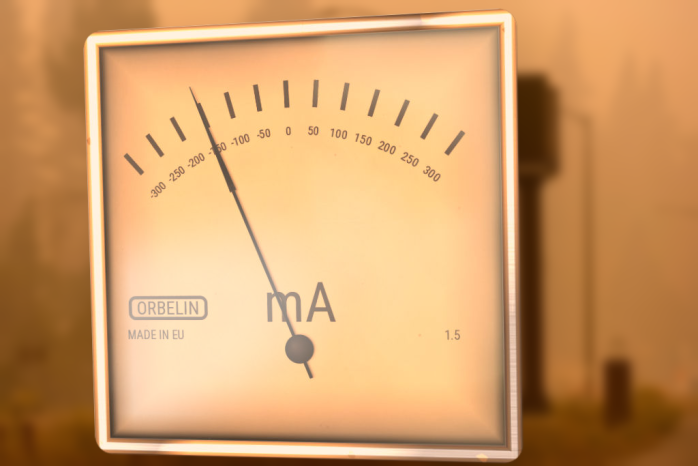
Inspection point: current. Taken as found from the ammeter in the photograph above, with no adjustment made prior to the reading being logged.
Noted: -150 mA
